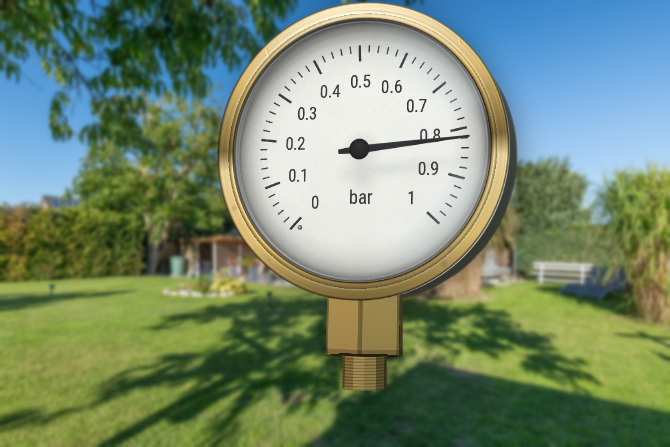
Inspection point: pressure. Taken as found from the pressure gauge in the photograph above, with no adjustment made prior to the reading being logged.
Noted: 0.82 bar
